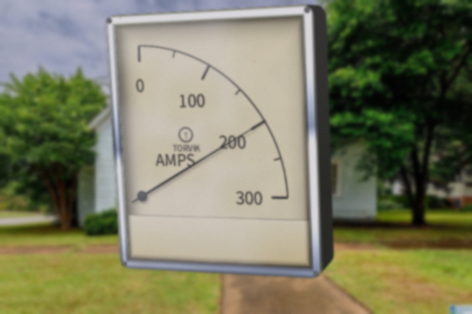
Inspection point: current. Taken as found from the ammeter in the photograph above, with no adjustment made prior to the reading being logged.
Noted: 200 A
